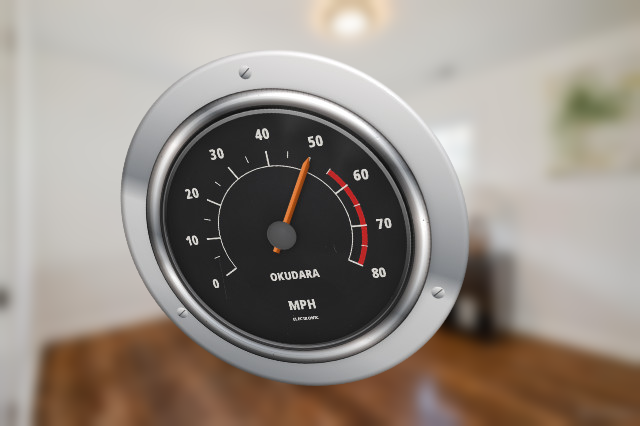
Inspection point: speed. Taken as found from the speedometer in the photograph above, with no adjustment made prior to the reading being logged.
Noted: 50 mph
